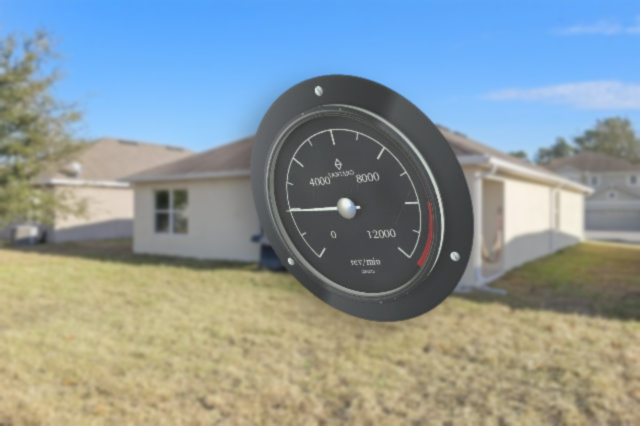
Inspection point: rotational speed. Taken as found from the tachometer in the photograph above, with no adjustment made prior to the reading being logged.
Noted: 2000 rpm
